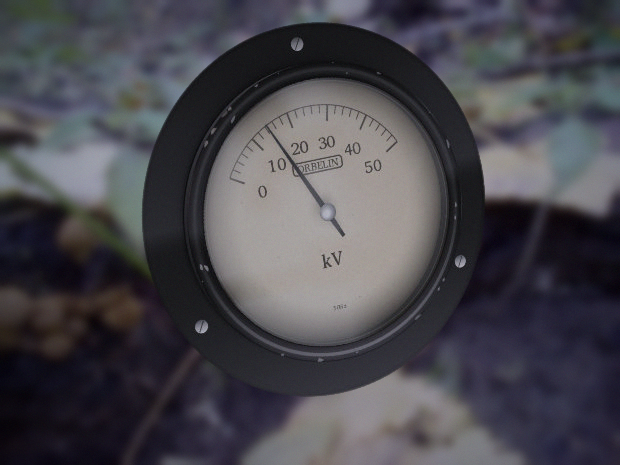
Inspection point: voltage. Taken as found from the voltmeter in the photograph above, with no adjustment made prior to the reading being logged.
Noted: 14 kV
